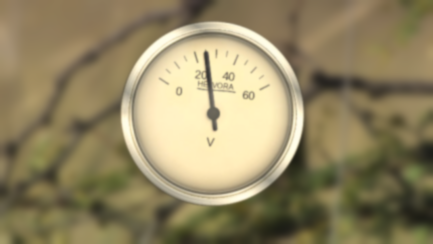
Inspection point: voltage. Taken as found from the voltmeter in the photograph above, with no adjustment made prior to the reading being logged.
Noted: 25 V
